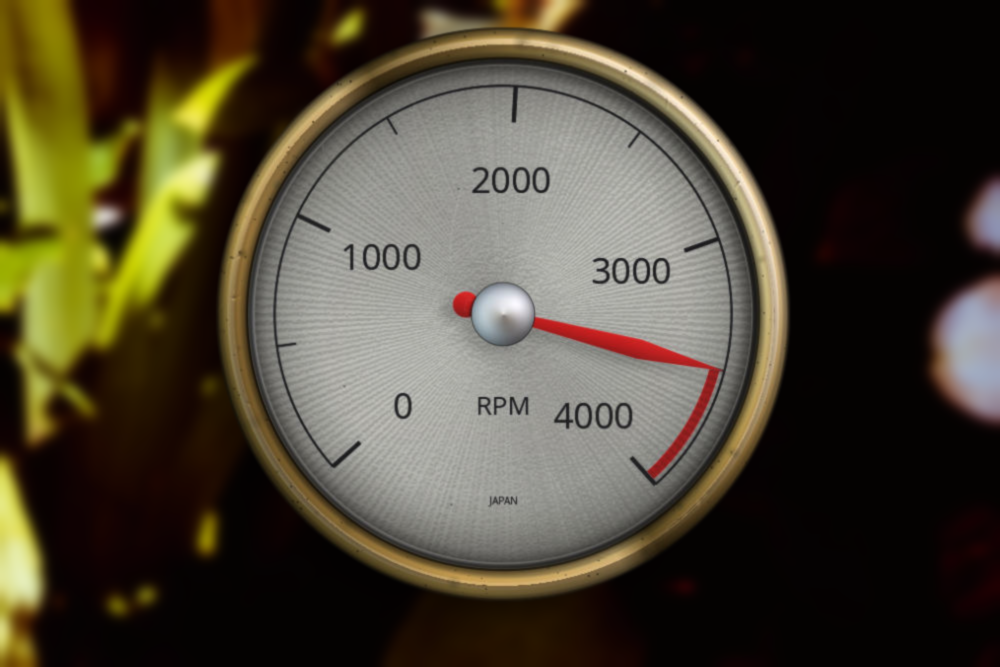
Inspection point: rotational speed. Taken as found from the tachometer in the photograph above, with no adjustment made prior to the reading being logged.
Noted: 3500 rpm
